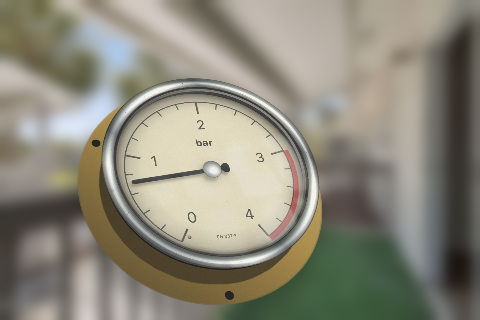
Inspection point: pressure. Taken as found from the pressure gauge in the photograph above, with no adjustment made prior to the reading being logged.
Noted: 0.7 bar
